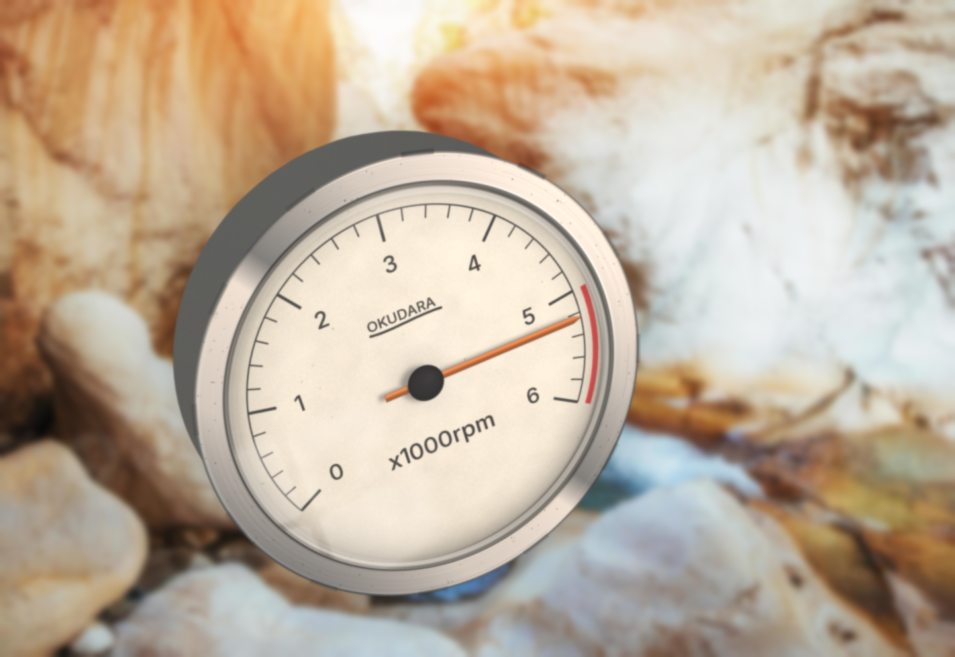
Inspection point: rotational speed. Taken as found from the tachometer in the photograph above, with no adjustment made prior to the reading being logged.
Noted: 5200 rpm
